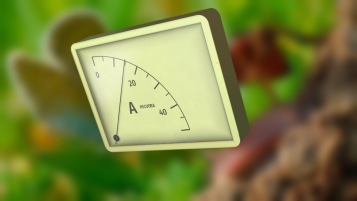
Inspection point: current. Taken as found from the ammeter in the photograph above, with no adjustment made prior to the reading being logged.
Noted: 15 A
